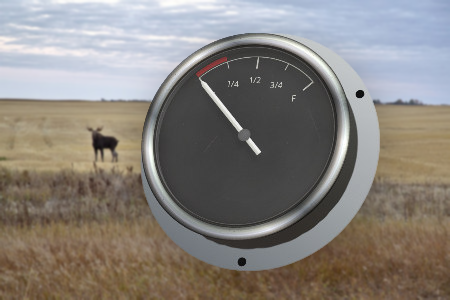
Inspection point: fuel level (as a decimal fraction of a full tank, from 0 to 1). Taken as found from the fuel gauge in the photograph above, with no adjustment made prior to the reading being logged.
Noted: 0
